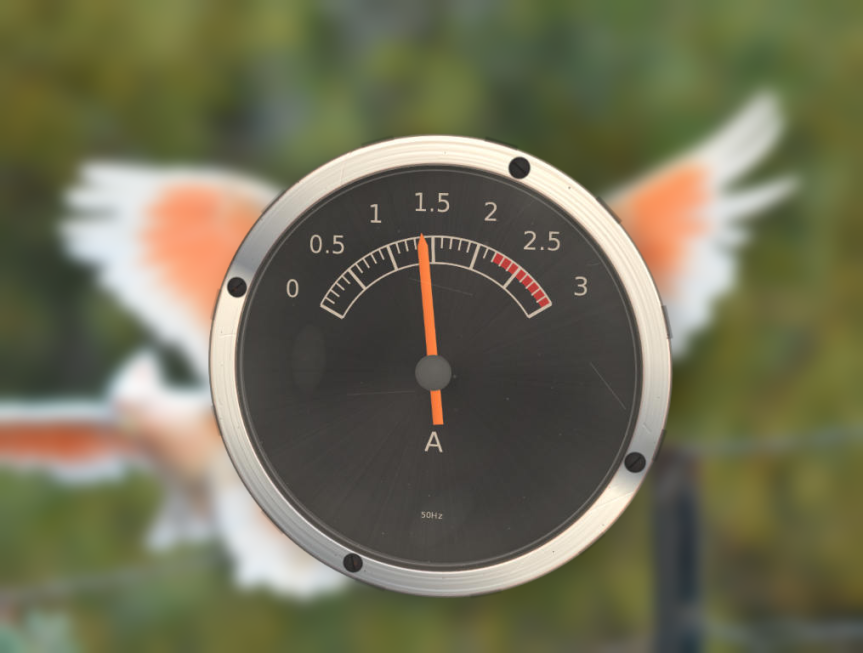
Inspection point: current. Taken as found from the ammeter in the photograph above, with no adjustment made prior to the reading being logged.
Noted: 1.4 A
